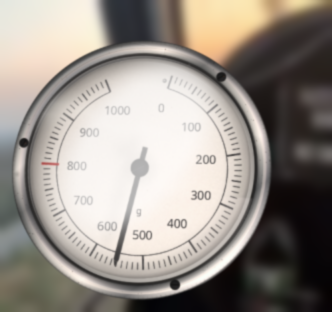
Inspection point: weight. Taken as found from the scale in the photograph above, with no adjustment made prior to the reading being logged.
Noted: 550 g
